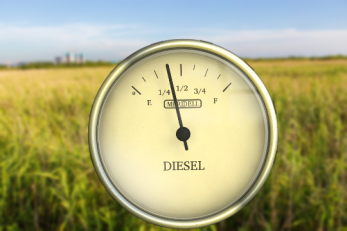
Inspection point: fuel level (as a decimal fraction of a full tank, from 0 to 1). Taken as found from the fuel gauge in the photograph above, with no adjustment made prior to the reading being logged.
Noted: 0.375
